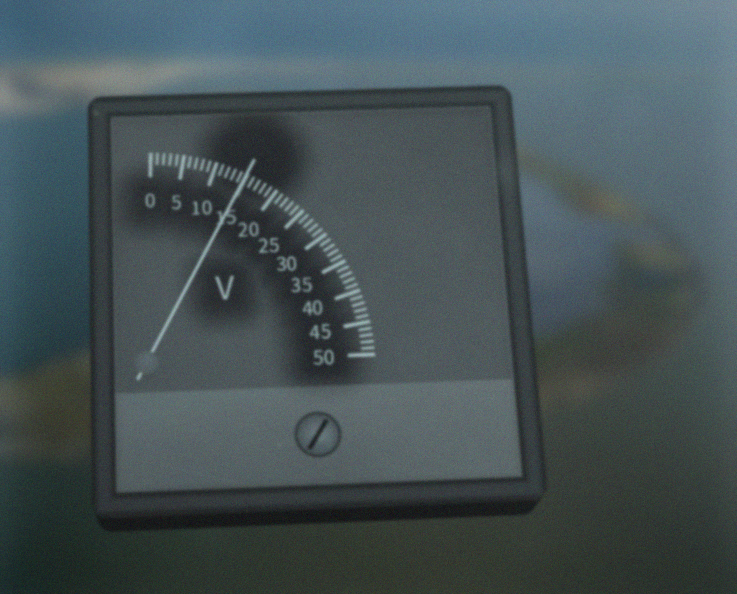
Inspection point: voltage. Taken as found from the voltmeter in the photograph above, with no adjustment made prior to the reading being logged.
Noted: 15 V
